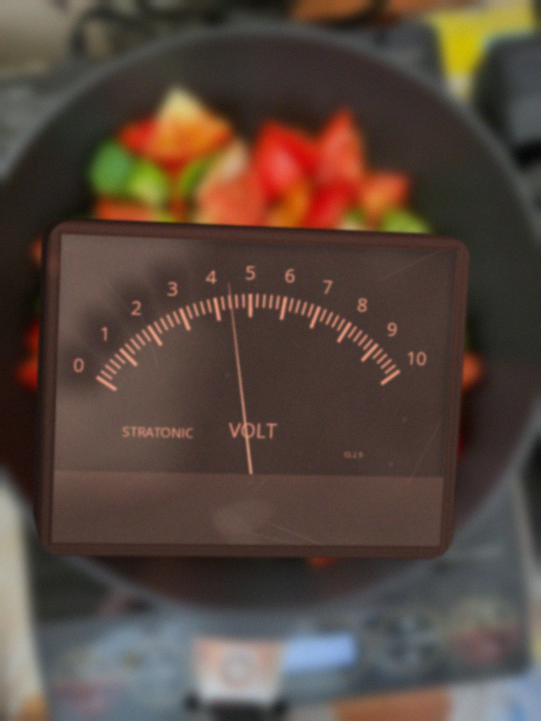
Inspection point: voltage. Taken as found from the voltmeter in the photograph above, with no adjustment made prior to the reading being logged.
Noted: 4.4 V
